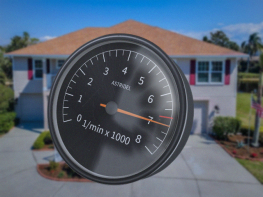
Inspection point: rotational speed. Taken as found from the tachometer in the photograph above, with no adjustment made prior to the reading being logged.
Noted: 7000 rpm
